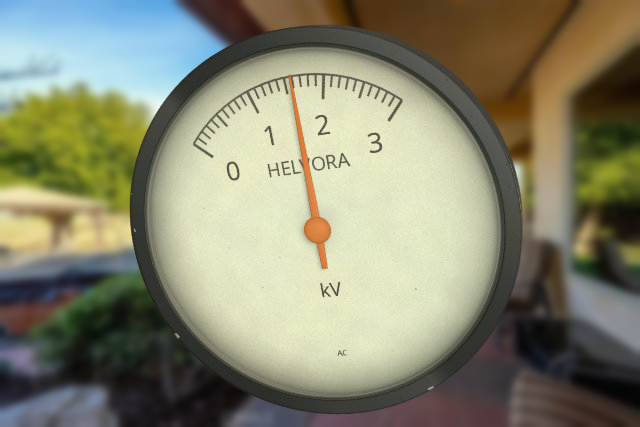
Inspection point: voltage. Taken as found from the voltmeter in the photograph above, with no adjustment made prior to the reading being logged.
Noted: 1.6 kV
